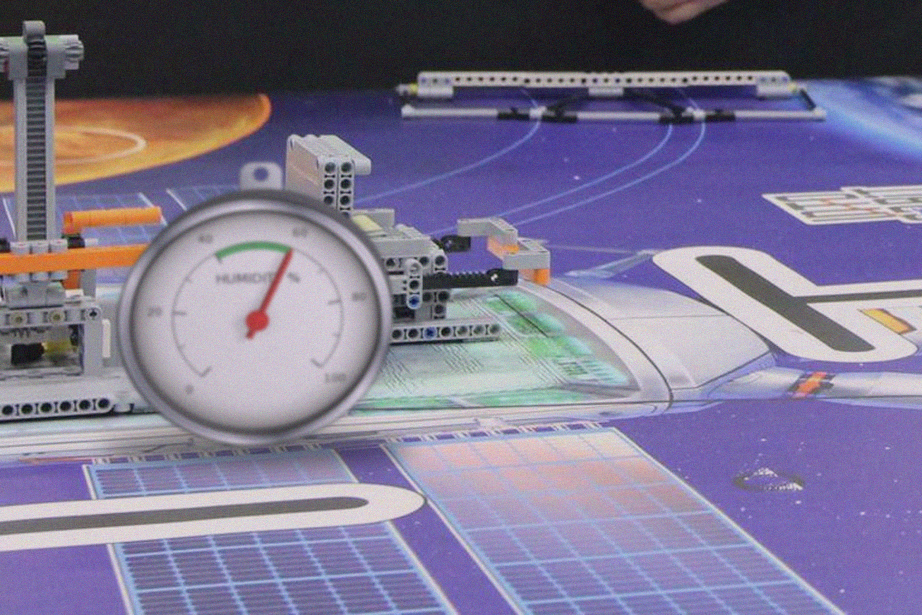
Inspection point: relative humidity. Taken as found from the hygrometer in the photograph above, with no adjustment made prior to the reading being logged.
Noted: 60 %
